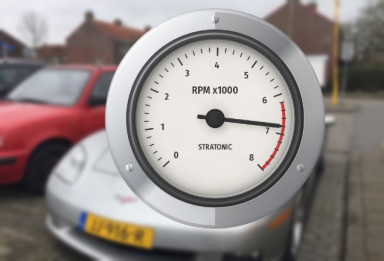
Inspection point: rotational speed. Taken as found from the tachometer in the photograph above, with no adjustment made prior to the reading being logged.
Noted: 6800 rpm
